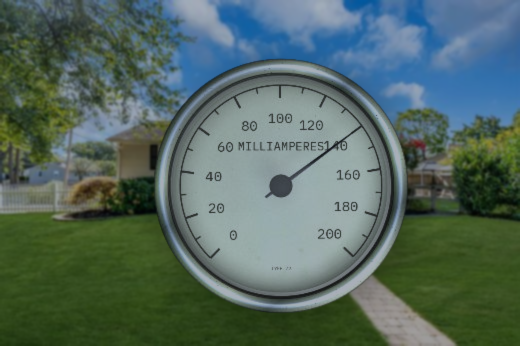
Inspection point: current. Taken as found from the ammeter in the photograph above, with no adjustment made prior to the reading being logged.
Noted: 140 mA
